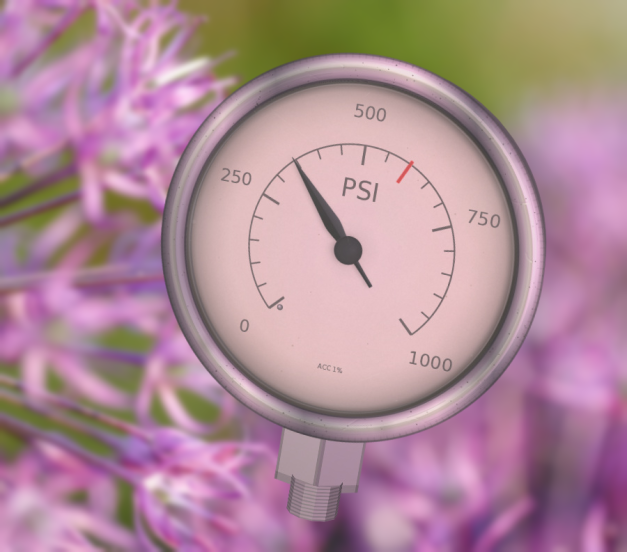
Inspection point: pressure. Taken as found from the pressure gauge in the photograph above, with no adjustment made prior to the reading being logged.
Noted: 350 psi
